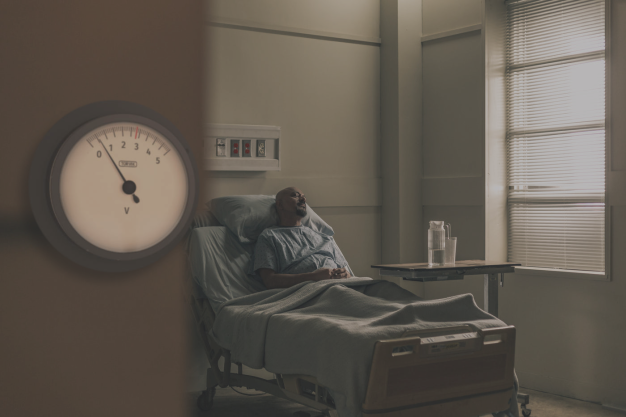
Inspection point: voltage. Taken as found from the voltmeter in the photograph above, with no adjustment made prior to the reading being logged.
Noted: 0.5 V
